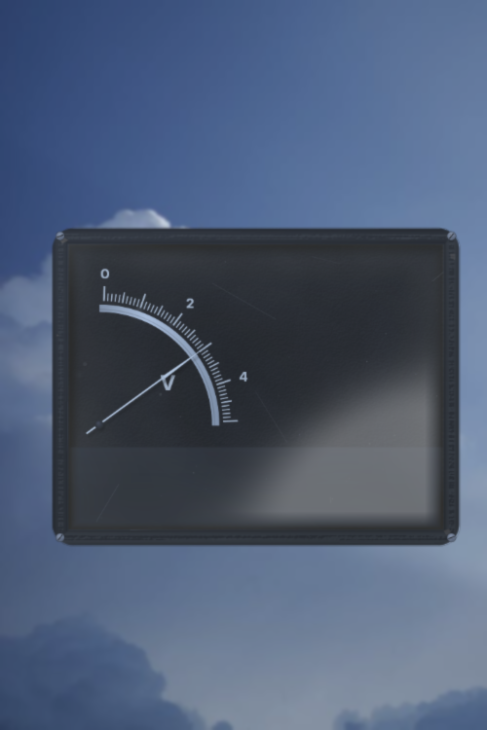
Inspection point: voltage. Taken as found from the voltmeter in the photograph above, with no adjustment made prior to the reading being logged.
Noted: 3 V
